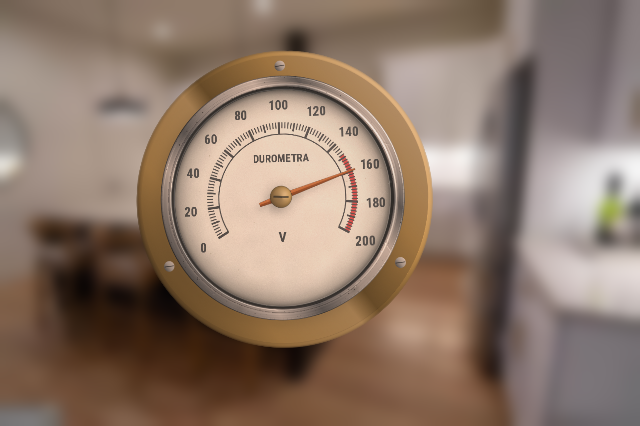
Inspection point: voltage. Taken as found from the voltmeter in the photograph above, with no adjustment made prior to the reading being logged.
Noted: 160 V
